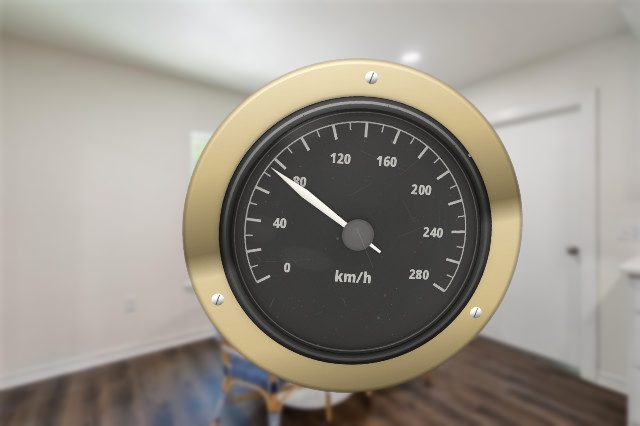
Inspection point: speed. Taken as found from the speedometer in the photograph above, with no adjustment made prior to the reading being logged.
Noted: 75 km/h
